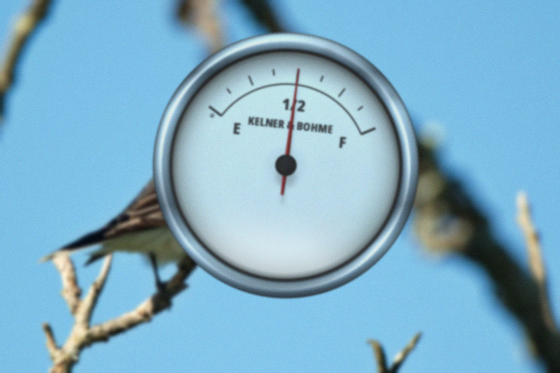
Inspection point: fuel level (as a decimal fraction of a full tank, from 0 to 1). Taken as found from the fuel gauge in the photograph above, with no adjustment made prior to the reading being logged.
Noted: 0.5
